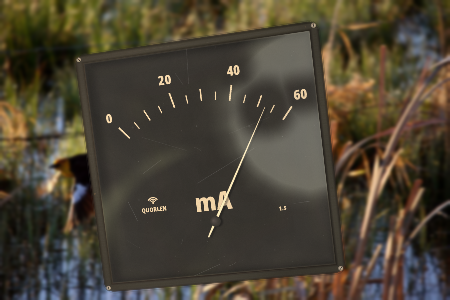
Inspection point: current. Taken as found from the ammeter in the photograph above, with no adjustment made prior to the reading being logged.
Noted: 52.5 mA
